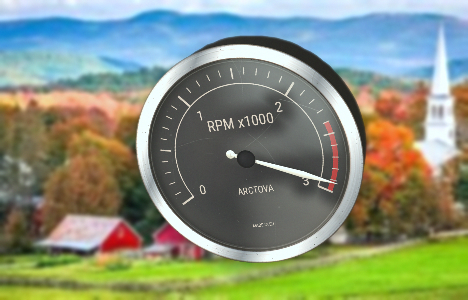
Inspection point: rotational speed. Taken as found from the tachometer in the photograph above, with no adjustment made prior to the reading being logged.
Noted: 2900 rpm
